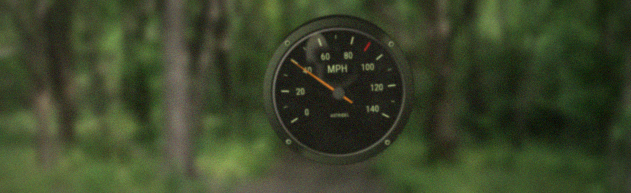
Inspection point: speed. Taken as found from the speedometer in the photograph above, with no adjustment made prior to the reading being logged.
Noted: 40 mph
